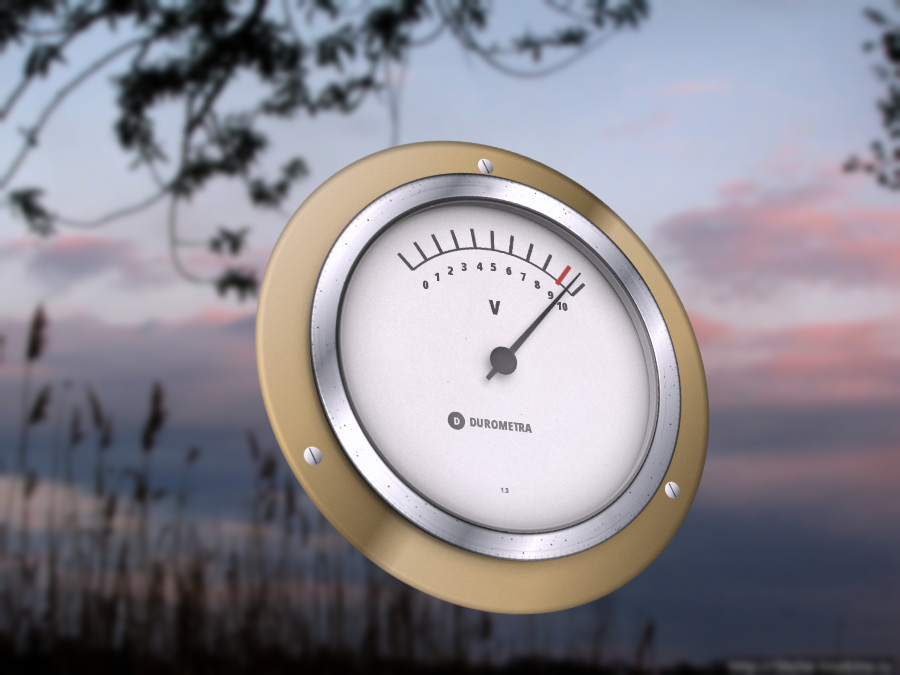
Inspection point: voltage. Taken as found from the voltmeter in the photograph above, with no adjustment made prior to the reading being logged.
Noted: 9.5 V
